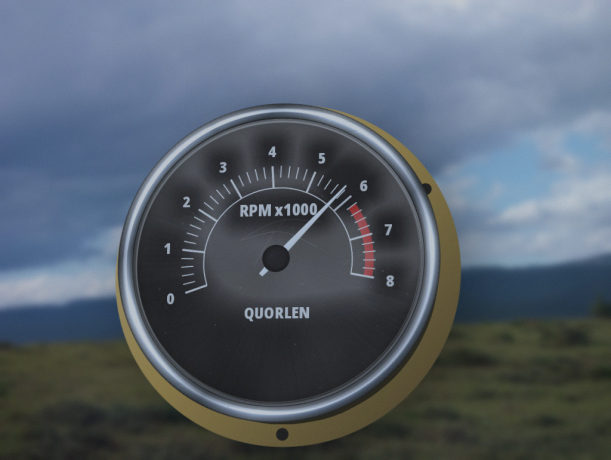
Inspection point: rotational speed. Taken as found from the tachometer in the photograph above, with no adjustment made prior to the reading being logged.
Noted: 5800 rpm
